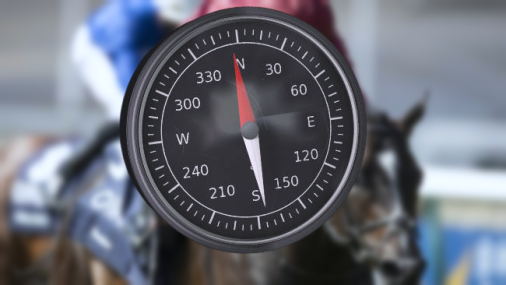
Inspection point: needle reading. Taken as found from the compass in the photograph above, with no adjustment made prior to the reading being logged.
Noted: 355 °
